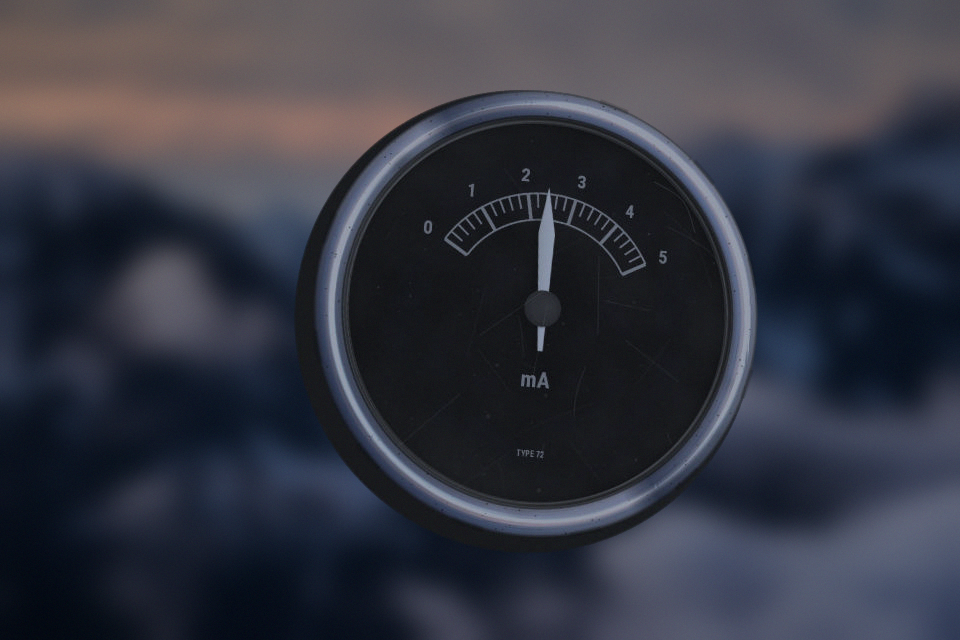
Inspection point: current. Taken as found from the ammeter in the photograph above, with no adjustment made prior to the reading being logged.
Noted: 2.4 mA
